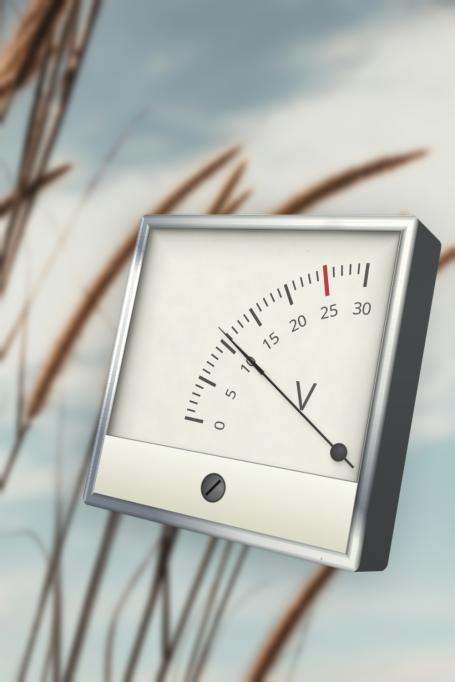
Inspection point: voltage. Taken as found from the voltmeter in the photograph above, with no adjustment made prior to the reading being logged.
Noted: 11 V
